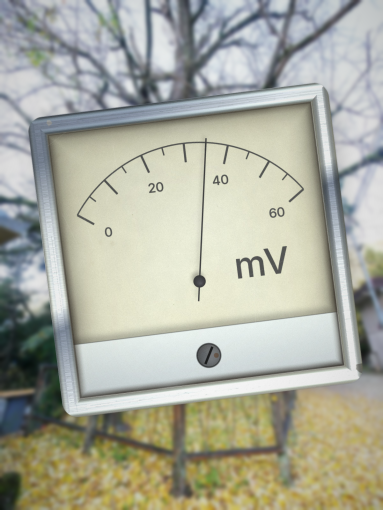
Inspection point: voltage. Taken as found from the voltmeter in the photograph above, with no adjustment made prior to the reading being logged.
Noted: 35 mV
